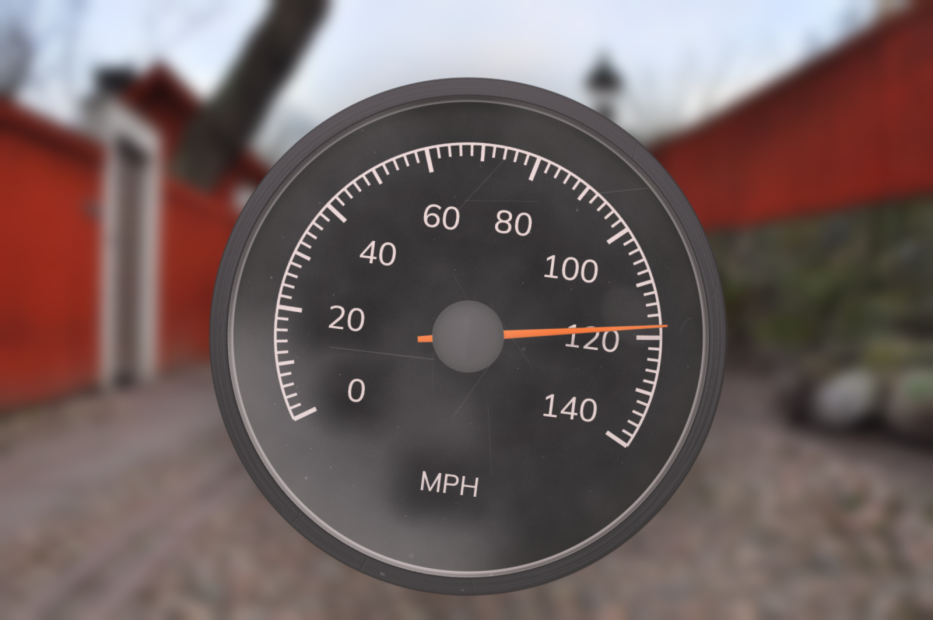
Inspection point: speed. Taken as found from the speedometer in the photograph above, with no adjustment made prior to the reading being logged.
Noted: 118 mph
